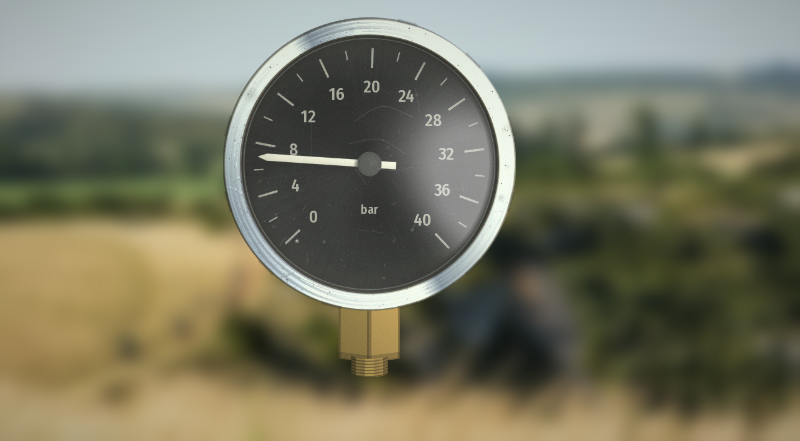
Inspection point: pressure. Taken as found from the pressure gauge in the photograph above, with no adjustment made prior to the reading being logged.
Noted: 7 bar
